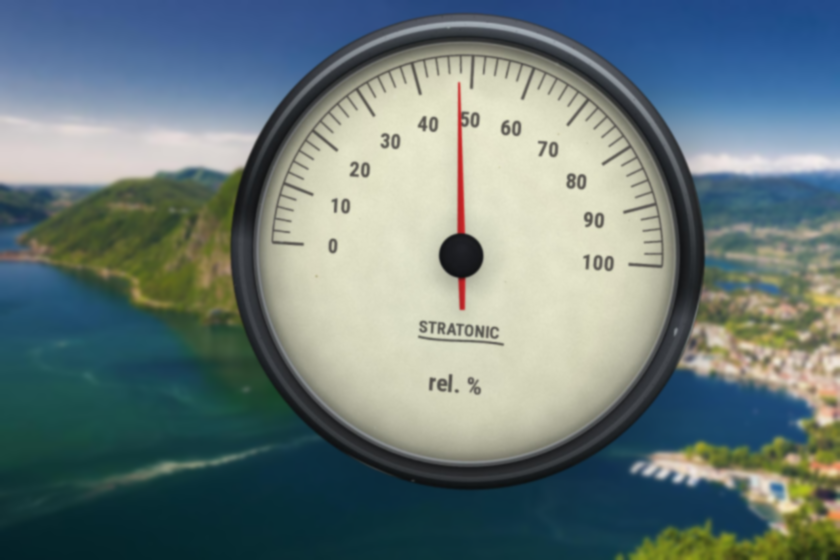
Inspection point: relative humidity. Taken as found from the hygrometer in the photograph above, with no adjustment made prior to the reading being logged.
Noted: 48 %
